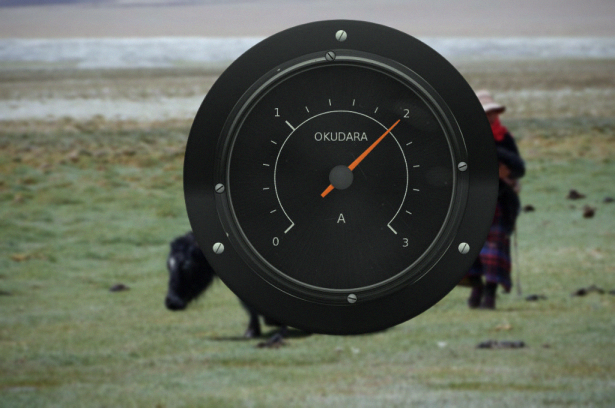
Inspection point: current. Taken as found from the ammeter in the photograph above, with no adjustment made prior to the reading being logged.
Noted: 2 A
